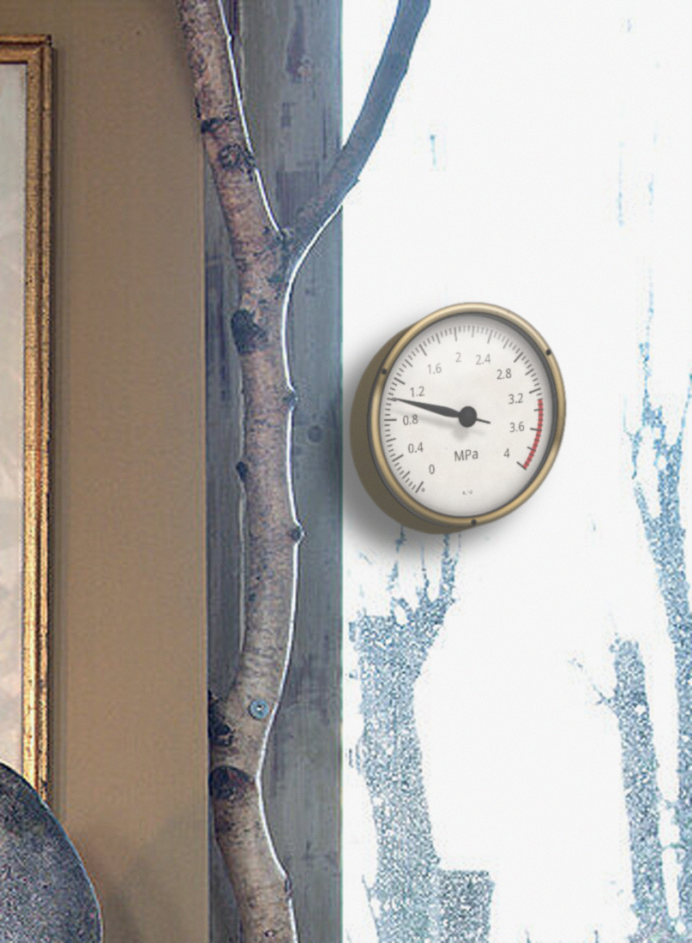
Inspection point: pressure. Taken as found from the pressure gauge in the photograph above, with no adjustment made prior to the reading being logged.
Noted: 1 MPa
